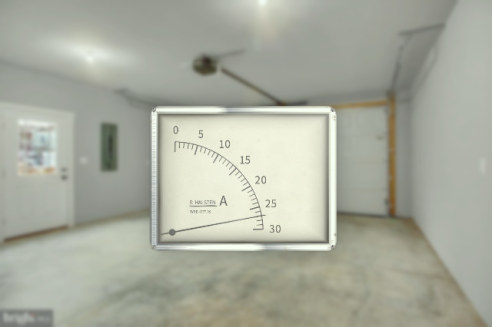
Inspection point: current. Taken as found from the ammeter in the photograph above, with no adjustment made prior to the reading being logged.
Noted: 27 A
